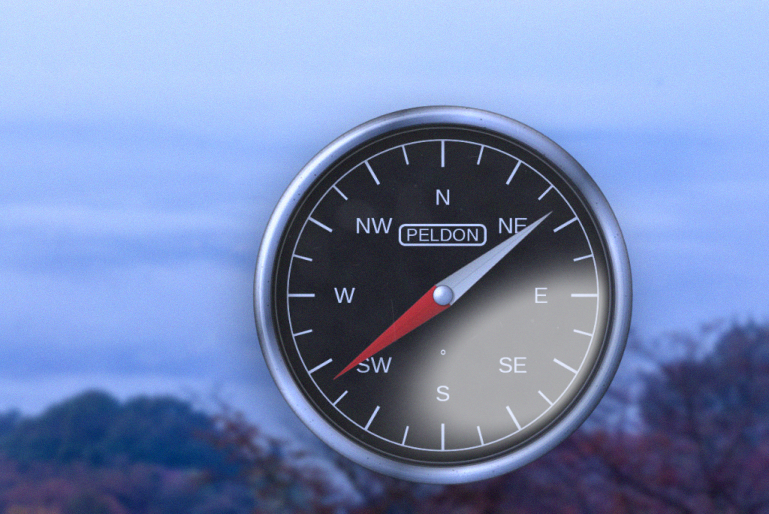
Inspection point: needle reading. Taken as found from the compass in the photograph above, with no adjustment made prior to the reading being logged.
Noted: 232.5 °
